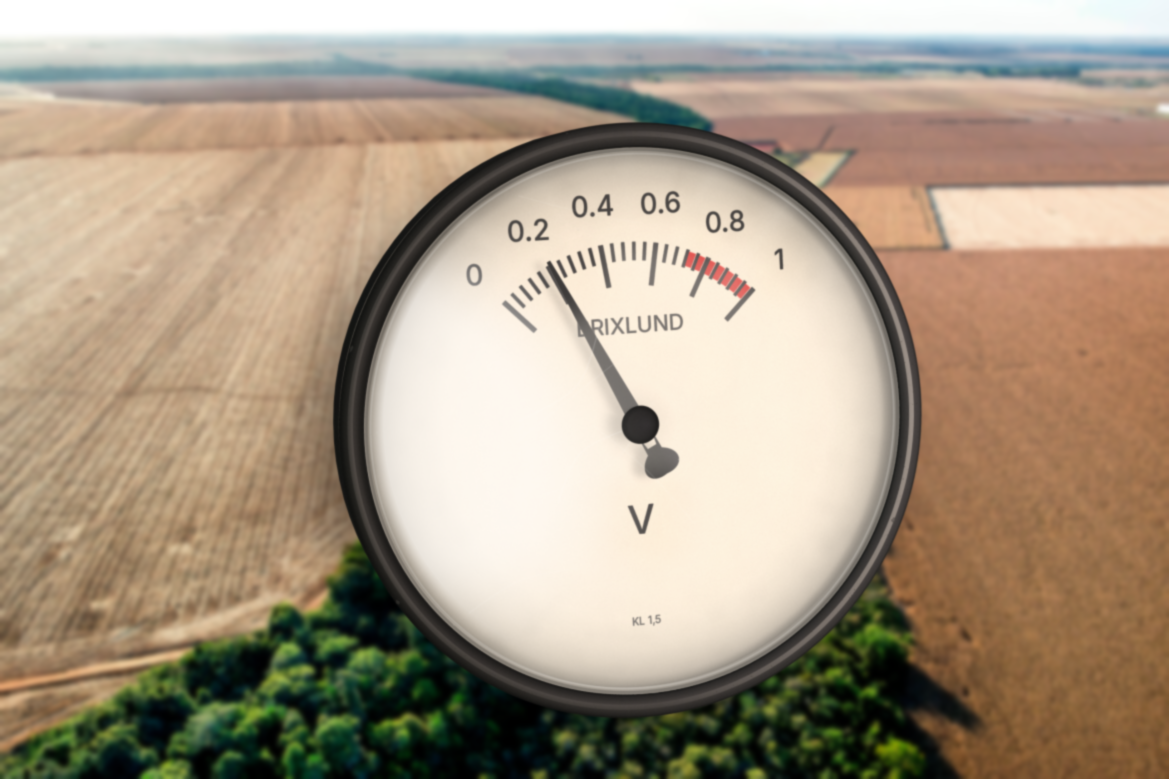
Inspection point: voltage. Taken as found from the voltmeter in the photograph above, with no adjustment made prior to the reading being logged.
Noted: 0.2 V
